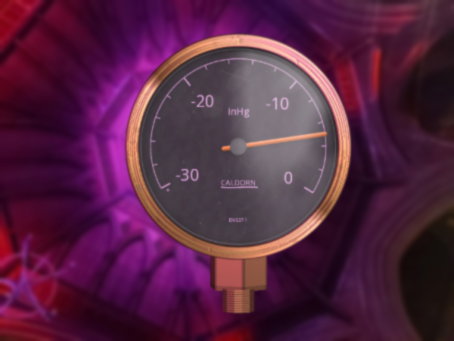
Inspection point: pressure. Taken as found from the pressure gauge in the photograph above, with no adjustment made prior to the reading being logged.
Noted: -5 inHg
